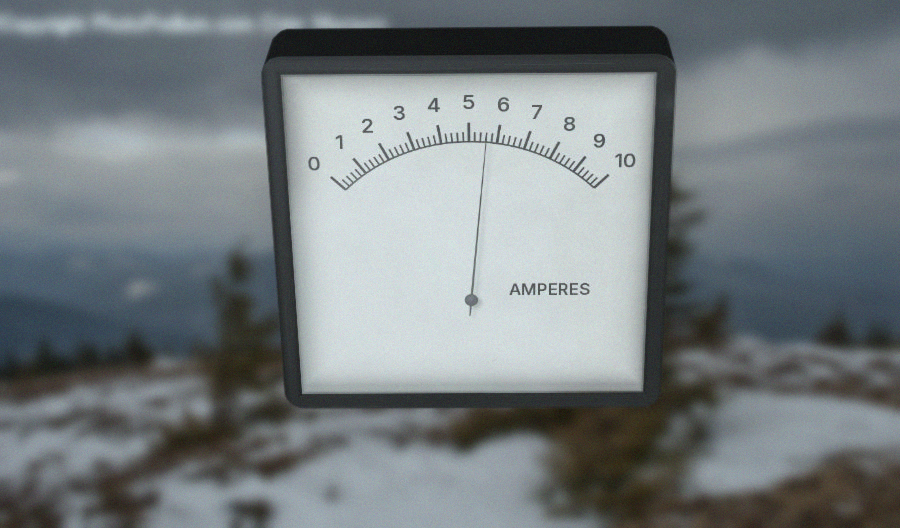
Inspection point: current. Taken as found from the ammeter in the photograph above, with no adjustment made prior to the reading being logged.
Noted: 5.6 A
